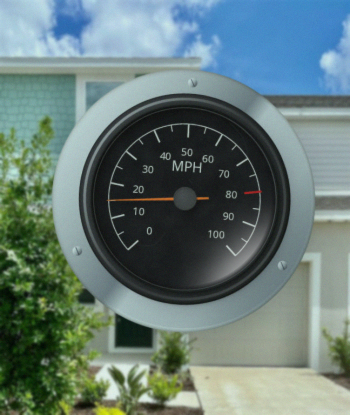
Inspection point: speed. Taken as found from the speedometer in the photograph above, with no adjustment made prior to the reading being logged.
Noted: 15 mph
